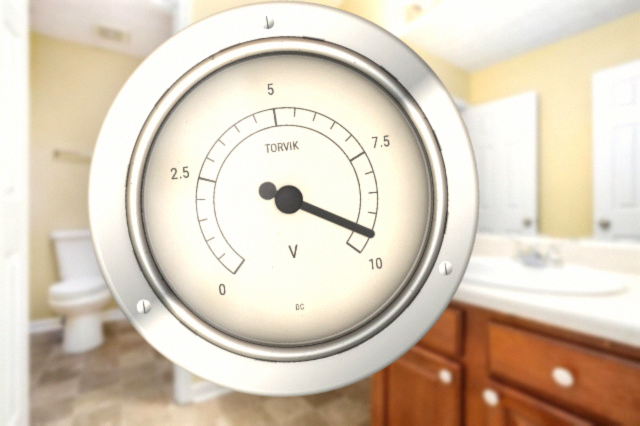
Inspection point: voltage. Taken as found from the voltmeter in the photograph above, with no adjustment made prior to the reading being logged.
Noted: 9.5 V
